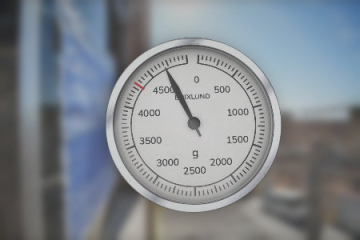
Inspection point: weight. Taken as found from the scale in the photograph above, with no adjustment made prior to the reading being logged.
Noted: 4700 g
